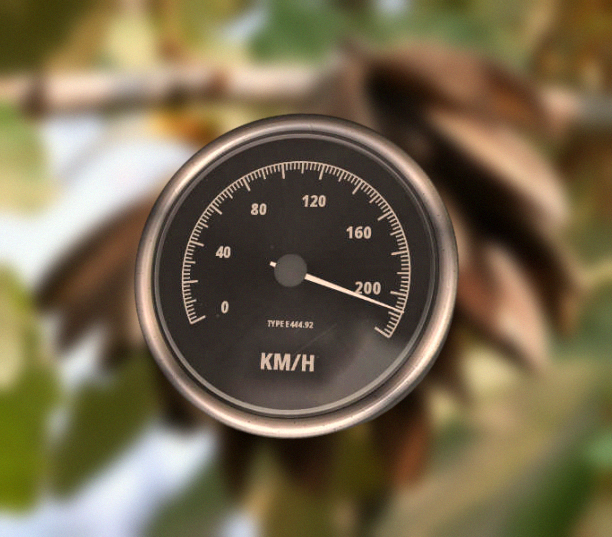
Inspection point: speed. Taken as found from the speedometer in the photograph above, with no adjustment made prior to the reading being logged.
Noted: 208 km/h
